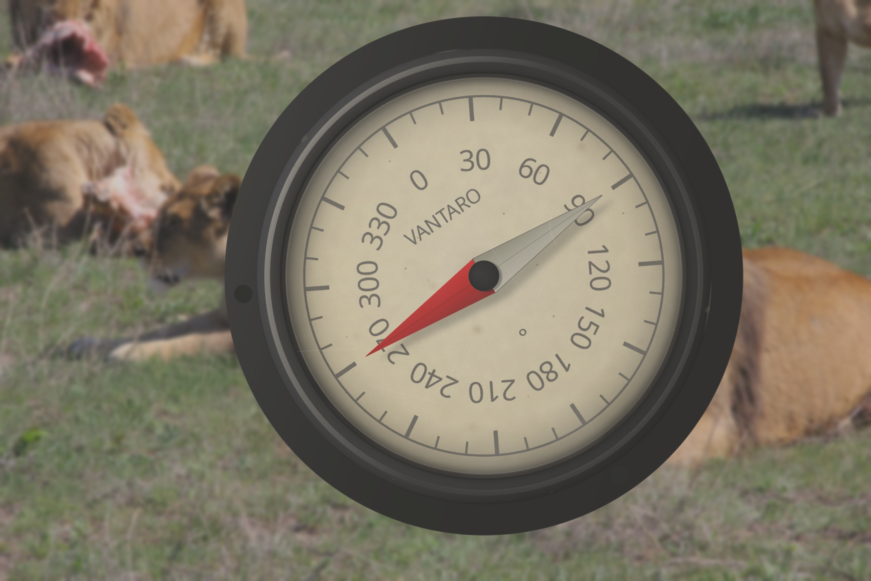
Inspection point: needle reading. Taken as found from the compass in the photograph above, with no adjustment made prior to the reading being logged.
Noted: 270 °
